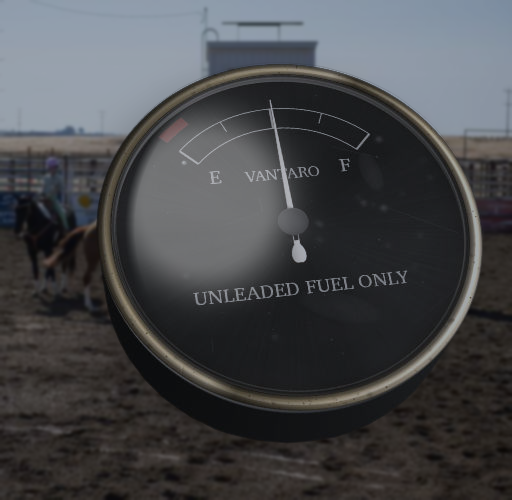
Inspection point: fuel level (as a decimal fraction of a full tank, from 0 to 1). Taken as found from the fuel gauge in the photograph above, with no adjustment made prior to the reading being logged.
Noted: 0.5
